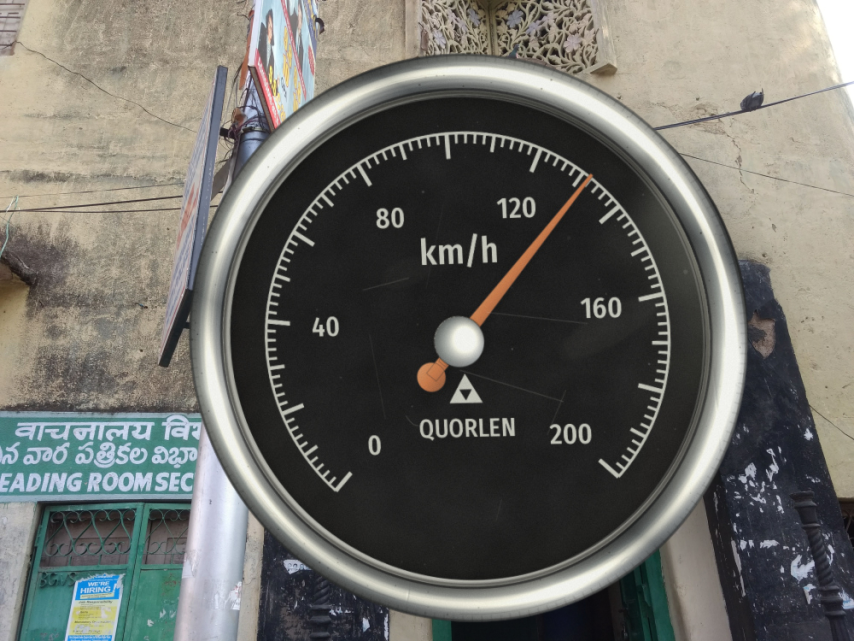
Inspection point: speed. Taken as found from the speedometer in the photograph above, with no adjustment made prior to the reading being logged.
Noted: 132 km/h
